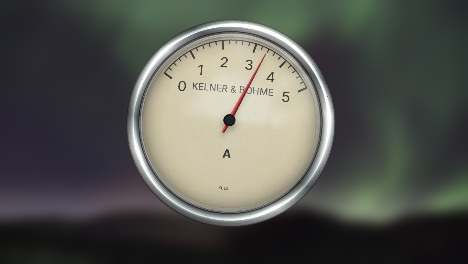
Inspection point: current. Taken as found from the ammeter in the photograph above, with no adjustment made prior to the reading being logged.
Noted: 3.4 A
